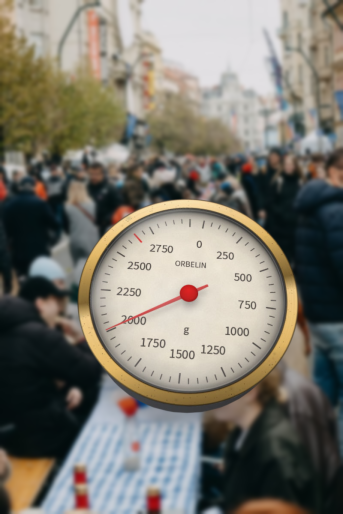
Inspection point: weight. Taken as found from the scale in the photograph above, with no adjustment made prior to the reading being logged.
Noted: 2000 g
